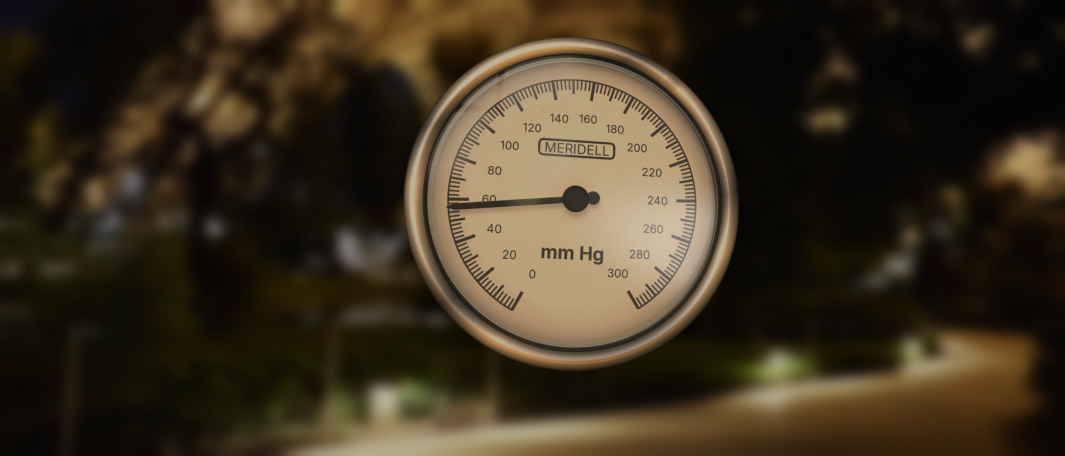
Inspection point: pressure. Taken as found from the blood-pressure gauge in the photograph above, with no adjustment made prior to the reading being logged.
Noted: 56 mmHg
